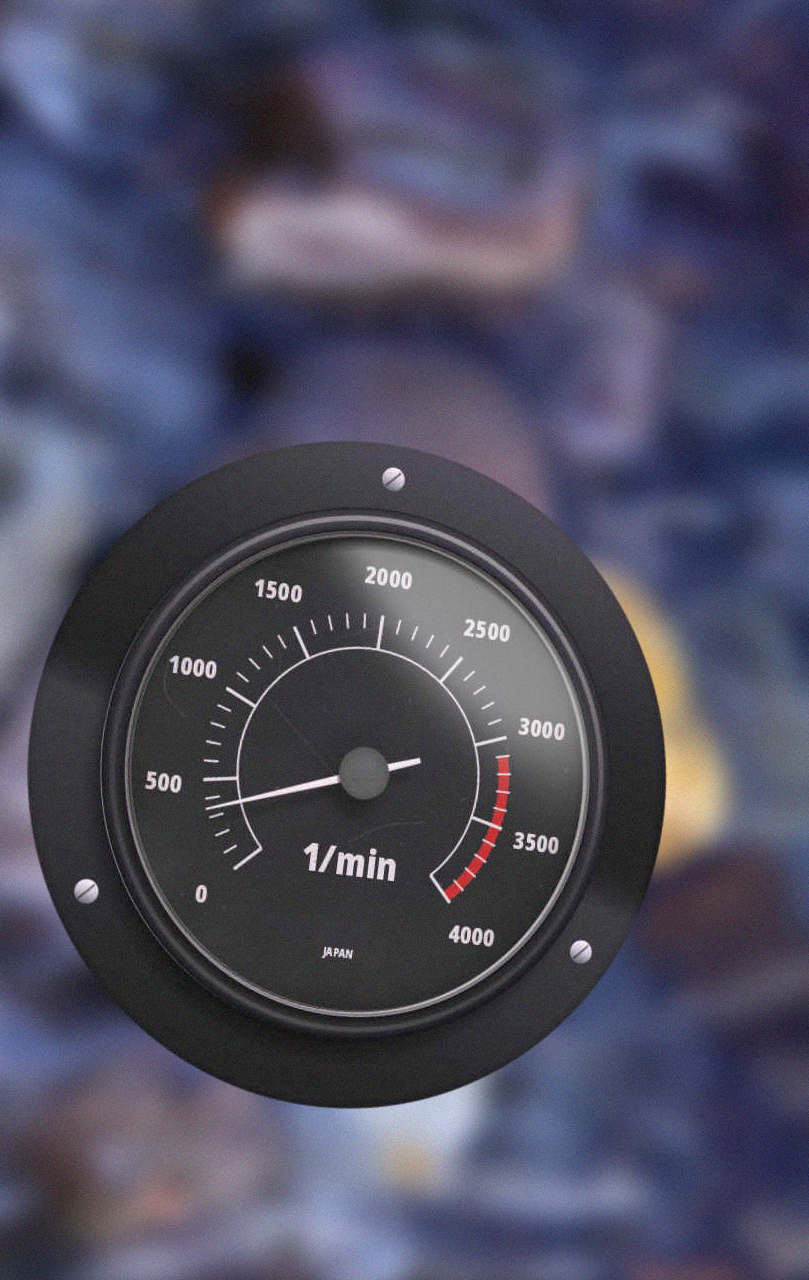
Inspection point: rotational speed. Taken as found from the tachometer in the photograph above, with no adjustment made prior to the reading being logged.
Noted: 350 rpm
